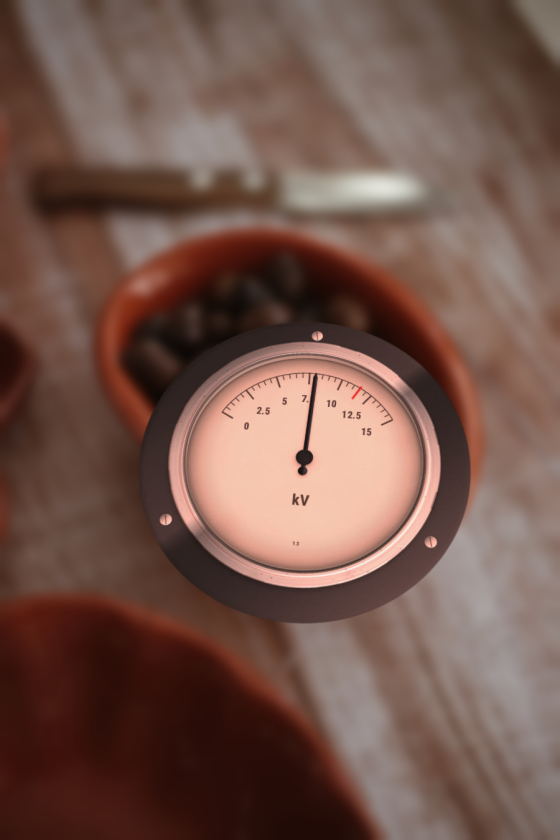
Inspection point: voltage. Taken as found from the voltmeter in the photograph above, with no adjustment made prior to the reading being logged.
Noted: 8 kV
